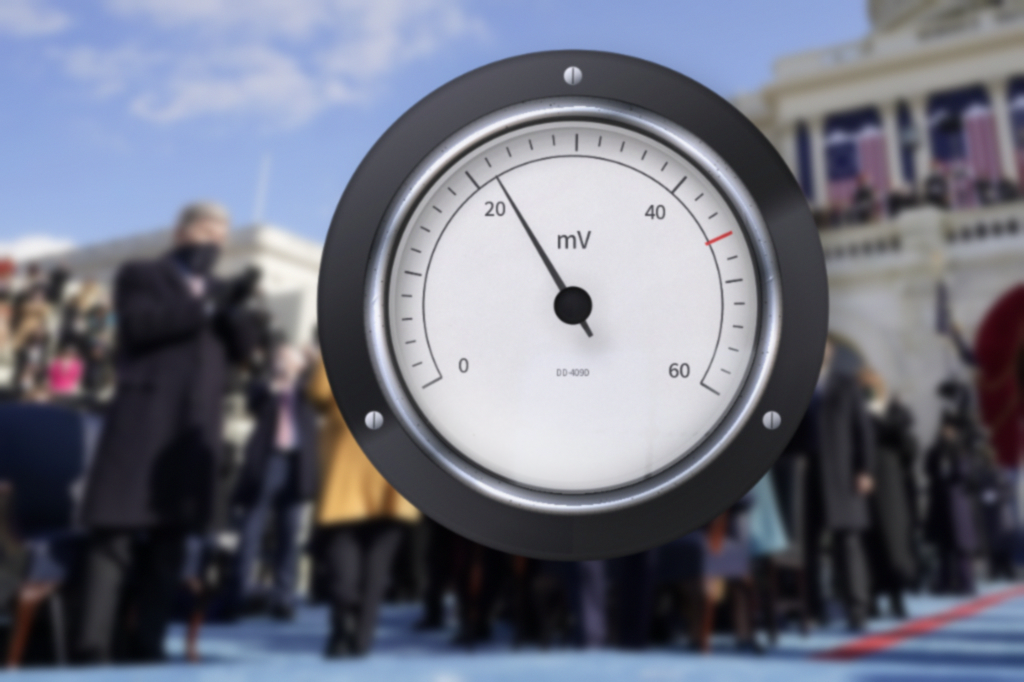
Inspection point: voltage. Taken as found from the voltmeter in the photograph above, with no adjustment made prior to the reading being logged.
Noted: 22 mV
